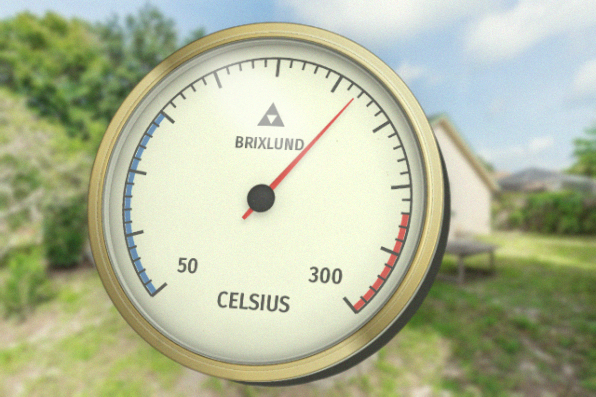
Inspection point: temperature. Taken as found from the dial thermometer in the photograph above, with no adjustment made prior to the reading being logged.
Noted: 210 °C
